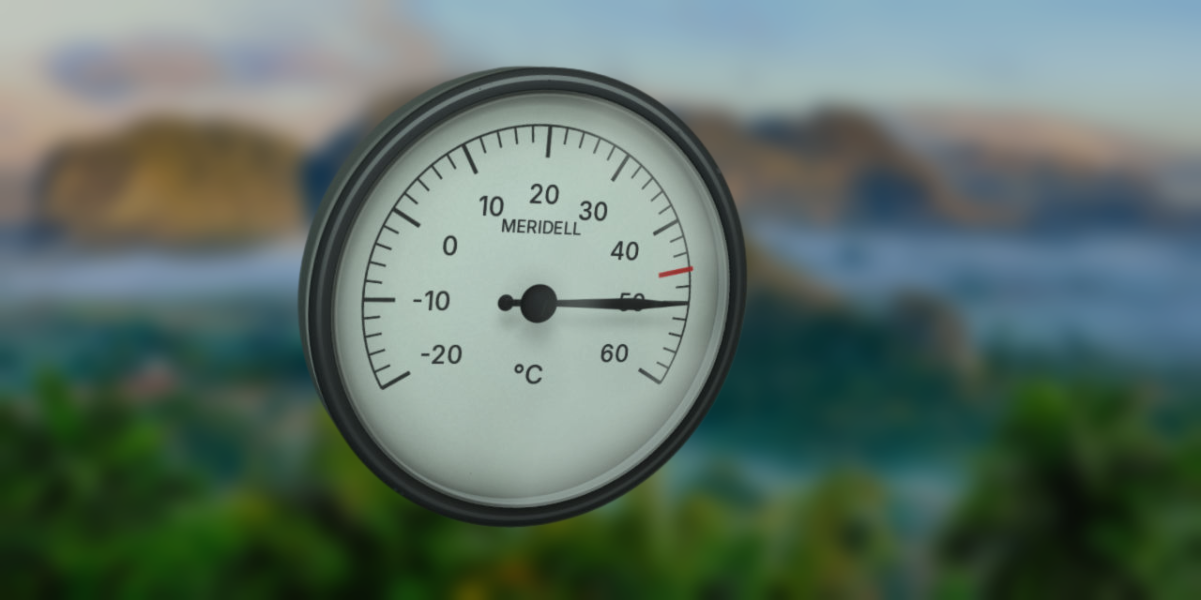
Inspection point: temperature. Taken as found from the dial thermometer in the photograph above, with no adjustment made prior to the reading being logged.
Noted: 50 °C
